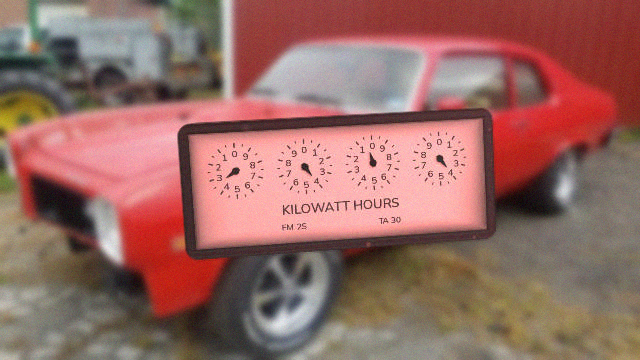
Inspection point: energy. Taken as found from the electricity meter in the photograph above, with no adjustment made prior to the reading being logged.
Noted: 3404 kWh
